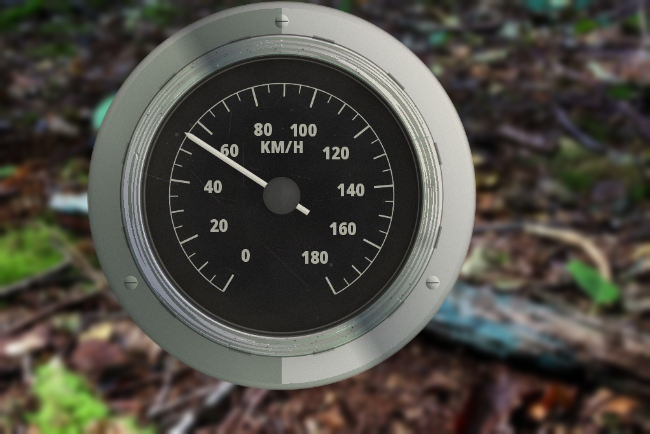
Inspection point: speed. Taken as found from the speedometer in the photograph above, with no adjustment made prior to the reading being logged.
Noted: 55 km/h
